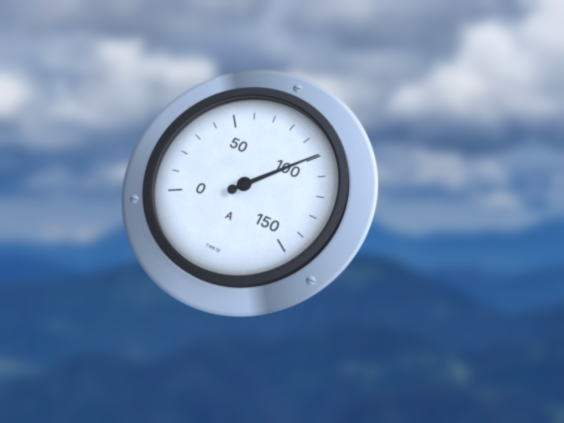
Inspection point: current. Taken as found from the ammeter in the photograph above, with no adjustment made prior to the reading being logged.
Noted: 100 A
